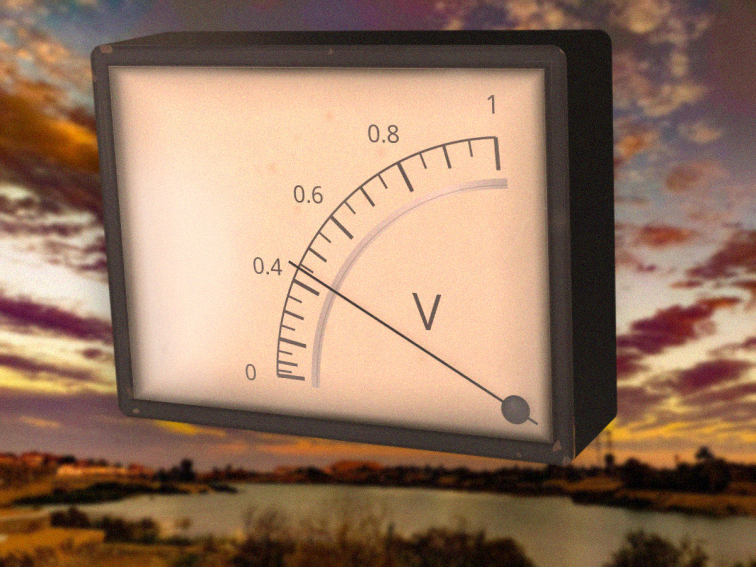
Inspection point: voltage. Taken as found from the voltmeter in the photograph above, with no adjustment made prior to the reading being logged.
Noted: 0.45 V
